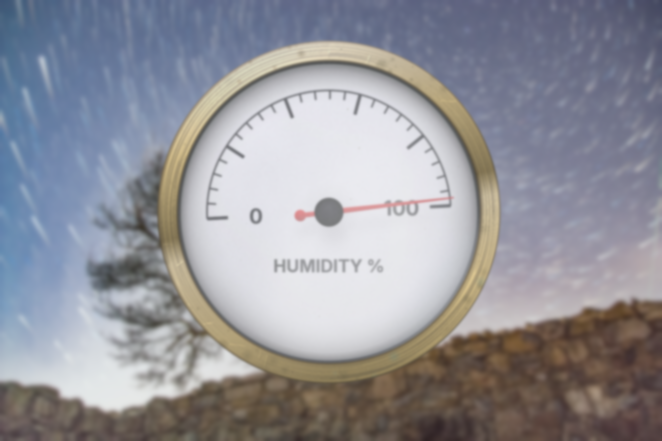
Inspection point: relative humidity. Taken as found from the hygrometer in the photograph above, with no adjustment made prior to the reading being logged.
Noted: 98 %
